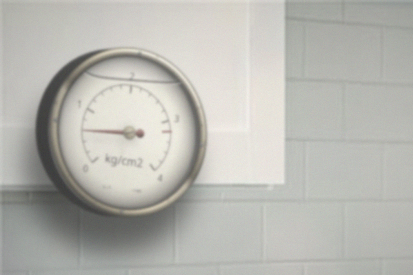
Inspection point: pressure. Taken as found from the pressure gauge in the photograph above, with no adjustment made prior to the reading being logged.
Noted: 0.6 kg/cm²
